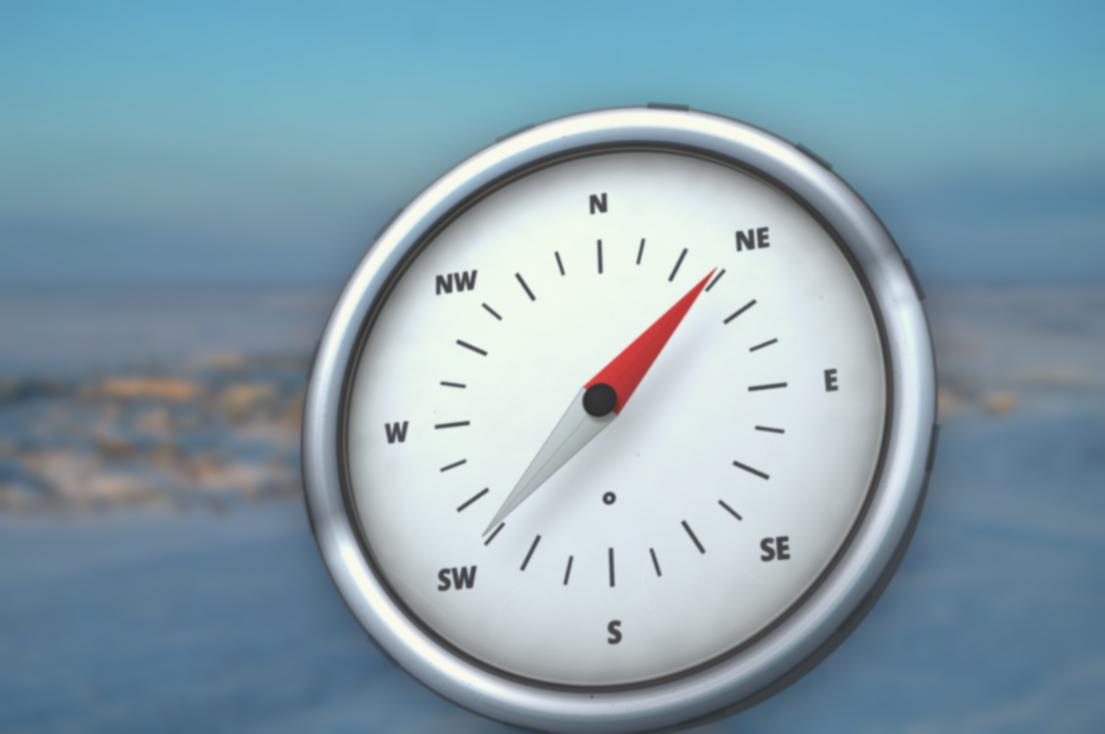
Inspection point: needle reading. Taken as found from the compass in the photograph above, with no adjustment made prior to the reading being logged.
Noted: 45 °
